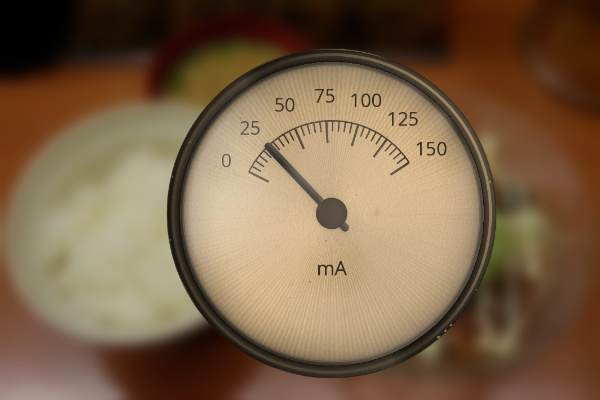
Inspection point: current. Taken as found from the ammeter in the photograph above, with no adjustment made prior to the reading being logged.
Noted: 25 mA
